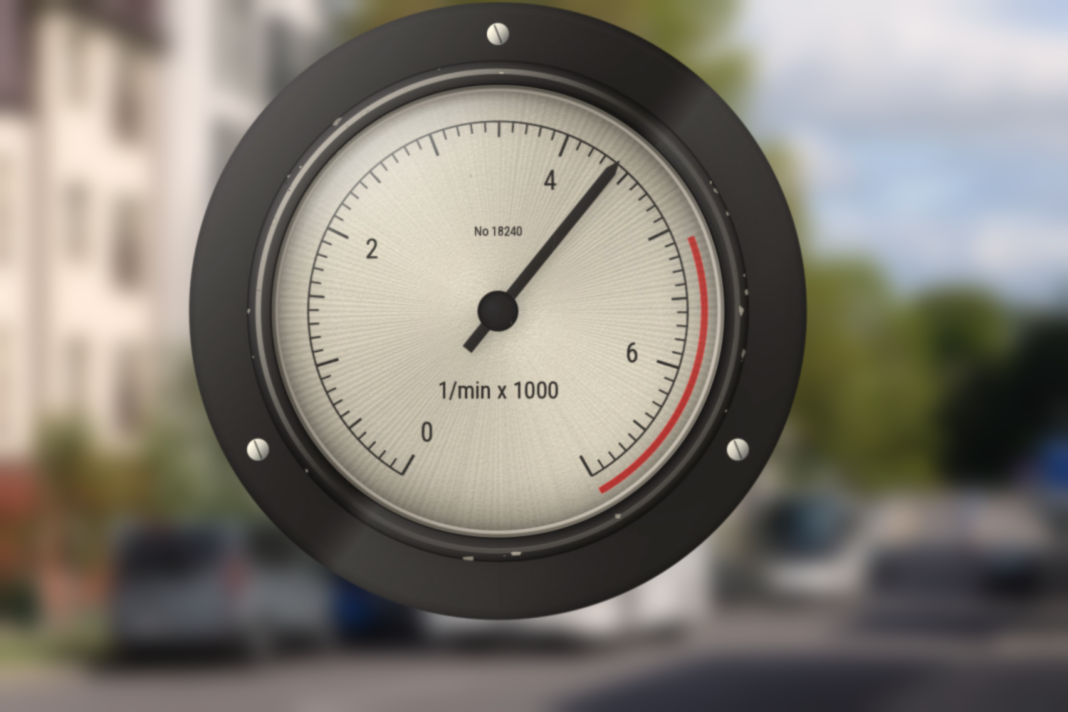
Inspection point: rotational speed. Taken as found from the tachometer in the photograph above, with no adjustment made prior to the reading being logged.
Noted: 4400 rpm
